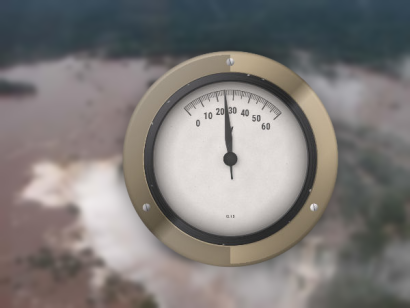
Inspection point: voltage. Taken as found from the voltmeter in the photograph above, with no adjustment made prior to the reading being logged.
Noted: 25 V
